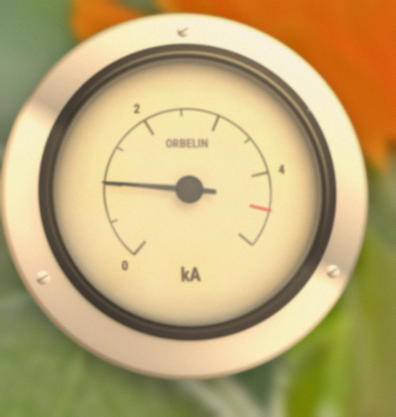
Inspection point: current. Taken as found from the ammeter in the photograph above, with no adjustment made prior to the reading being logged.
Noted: 1 kA
